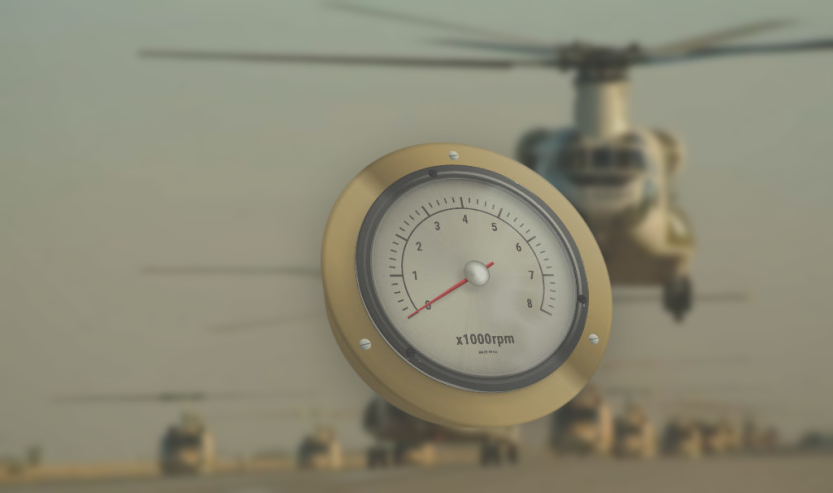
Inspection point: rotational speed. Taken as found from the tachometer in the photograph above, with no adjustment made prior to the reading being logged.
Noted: 0 rpm
